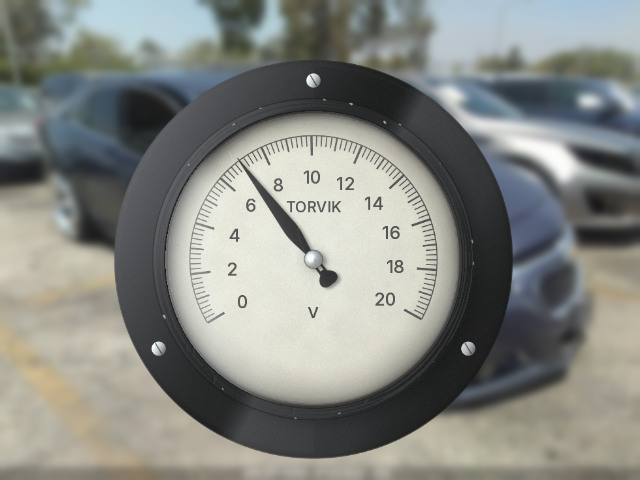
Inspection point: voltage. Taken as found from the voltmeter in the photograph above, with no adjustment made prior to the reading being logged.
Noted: 7 V
